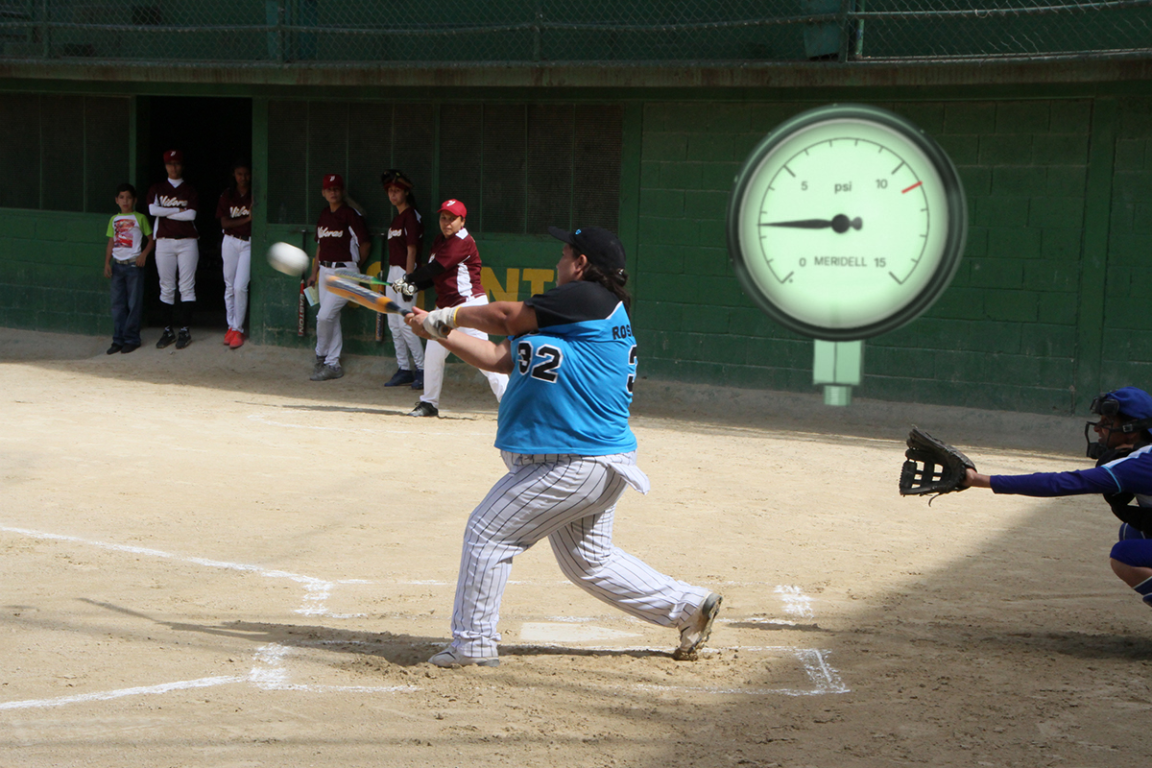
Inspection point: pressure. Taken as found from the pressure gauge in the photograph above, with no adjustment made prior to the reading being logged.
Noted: 2.5 psi
